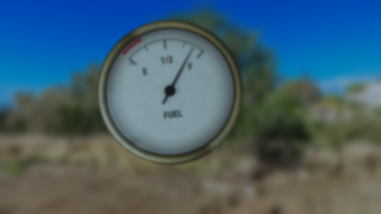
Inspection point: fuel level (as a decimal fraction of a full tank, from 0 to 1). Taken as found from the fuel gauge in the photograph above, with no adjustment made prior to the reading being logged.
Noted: 0.875
